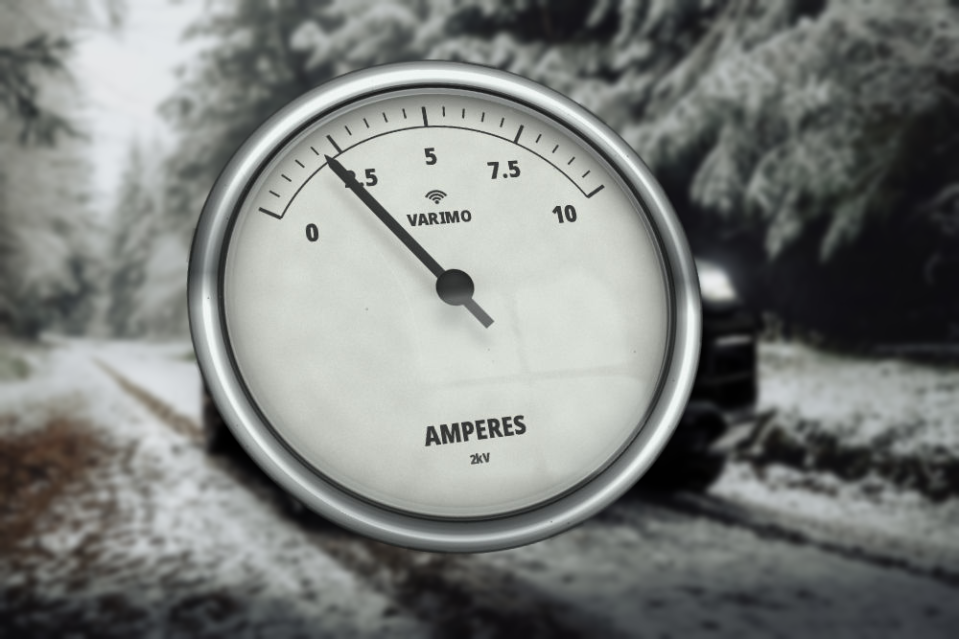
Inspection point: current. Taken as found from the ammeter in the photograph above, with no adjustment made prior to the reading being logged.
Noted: 2 A
